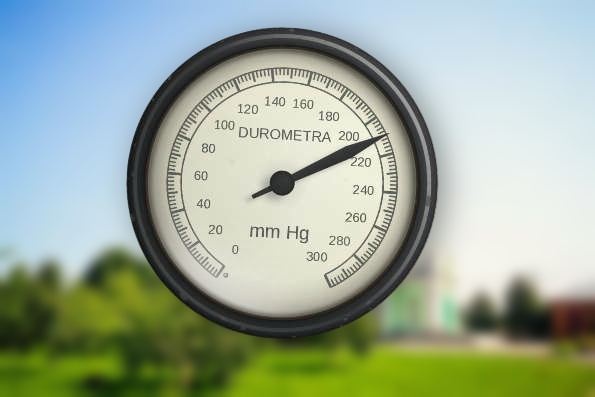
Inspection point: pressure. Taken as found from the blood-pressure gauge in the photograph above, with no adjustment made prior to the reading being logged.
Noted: 210 mmHg
